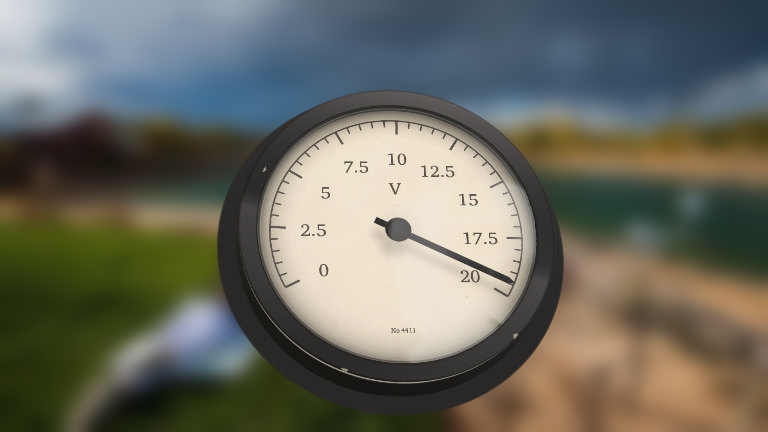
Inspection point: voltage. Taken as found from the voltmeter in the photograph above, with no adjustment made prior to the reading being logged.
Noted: 19.5 V
